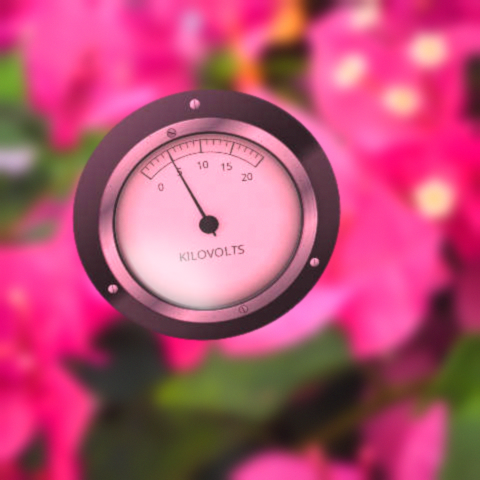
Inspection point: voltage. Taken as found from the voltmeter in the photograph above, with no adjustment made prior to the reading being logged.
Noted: 5 kV
